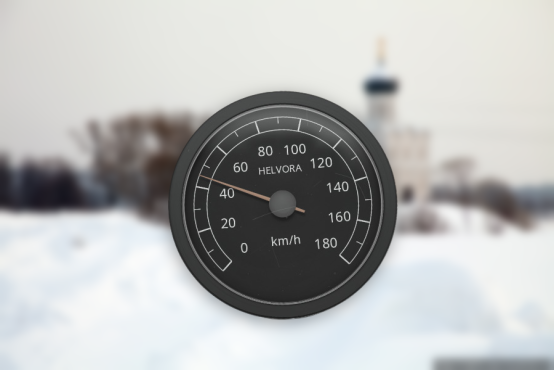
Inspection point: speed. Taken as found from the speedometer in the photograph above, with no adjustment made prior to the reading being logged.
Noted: 45 km/h
